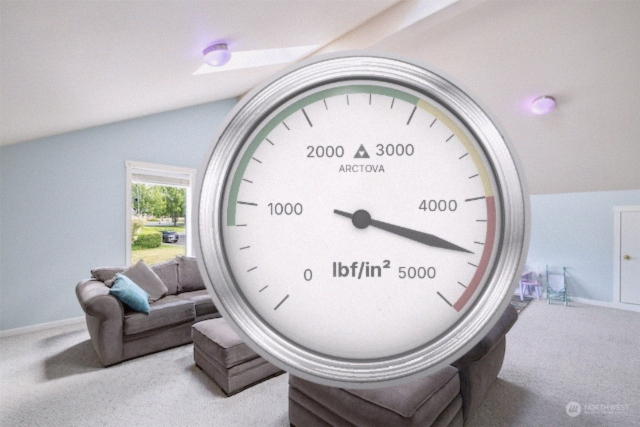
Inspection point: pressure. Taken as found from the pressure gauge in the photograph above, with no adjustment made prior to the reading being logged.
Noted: 4500 psi
